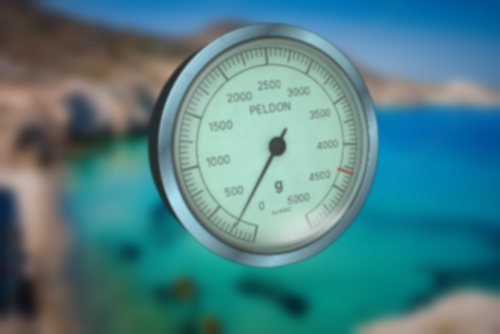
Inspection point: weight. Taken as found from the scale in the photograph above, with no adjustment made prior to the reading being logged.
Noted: 250 g
